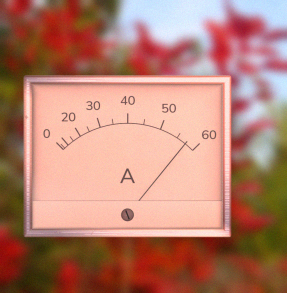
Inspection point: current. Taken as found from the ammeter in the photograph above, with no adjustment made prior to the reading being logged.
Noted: 57.5 A
